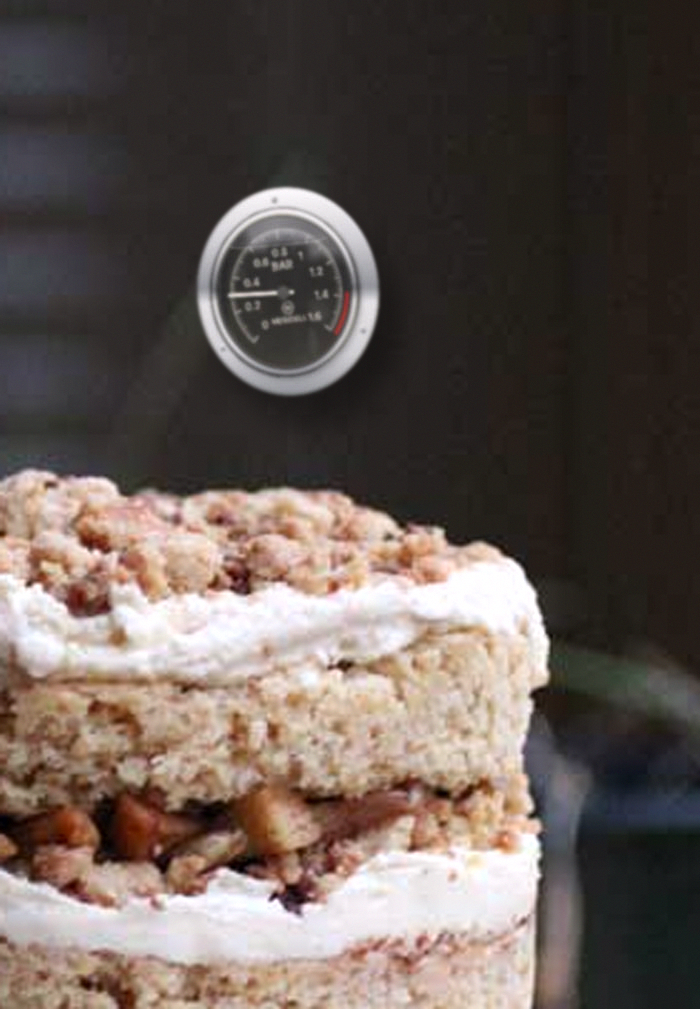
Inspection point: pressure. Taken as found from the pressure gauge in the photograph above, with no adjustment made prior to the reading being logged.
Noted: 0.3 bar
